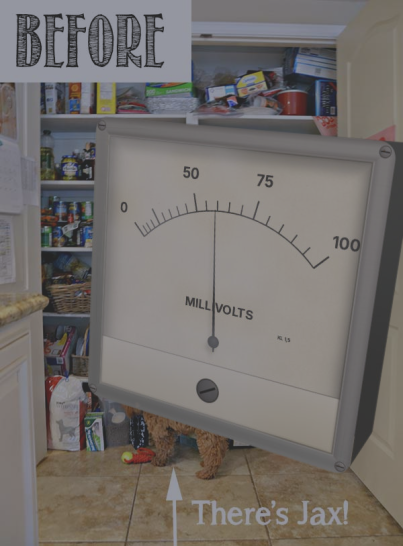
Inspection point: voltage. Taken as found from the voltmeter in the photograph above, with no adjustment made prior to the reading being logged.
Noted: 60 mV
